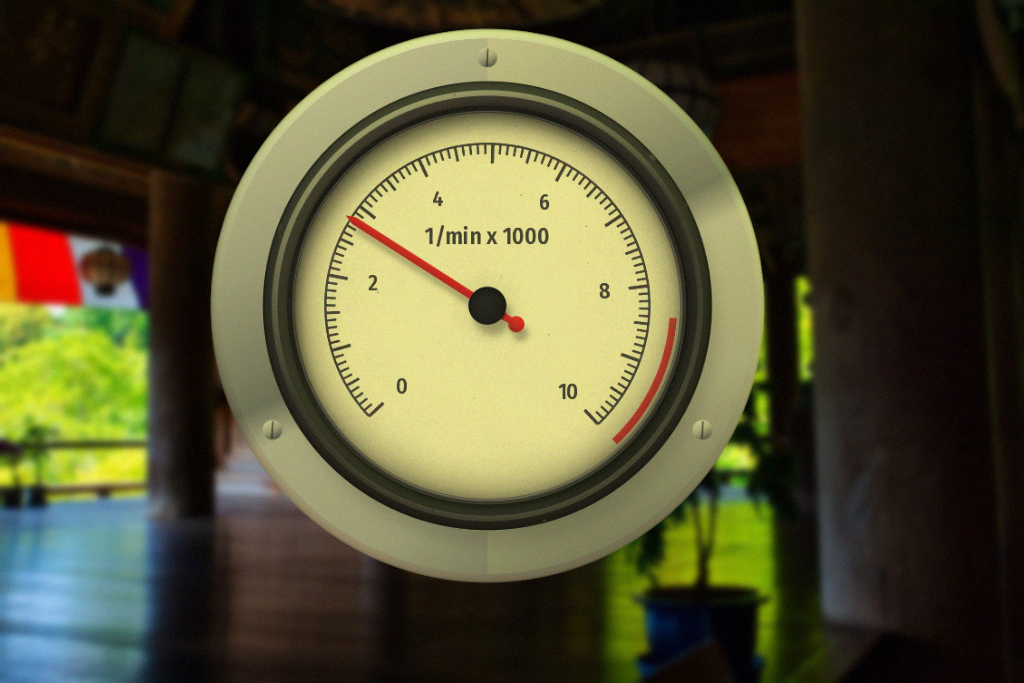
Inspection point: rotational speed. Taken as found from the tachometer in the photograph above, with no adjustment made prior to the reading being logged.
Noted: 2800 rpm
